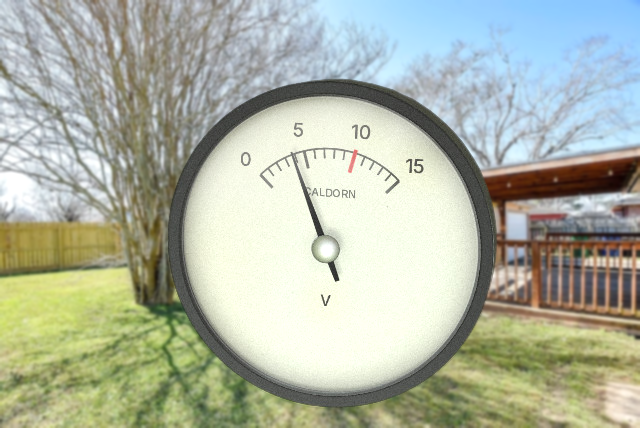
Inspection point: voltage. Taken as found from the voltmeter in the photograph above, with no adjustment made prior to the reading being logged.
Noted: 4 V
